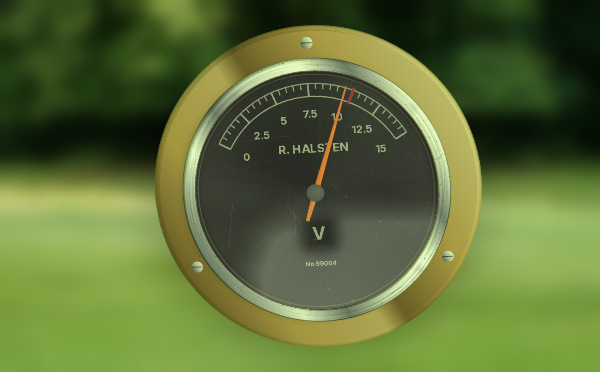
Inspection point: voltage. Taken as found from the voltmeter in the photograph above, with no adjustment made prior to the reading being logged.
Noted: 10 V
